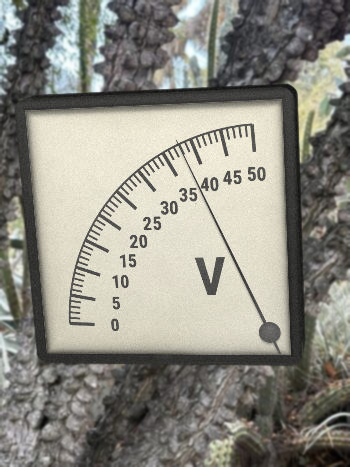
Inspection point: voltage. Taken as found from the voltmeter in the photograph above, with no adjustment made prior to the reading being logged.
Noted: 38 V
